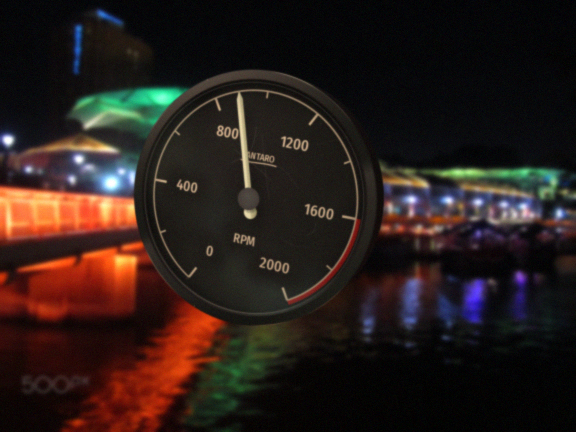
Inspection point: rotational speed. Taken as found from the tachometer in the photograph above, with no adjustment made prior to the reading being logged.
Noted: 900 rpm
